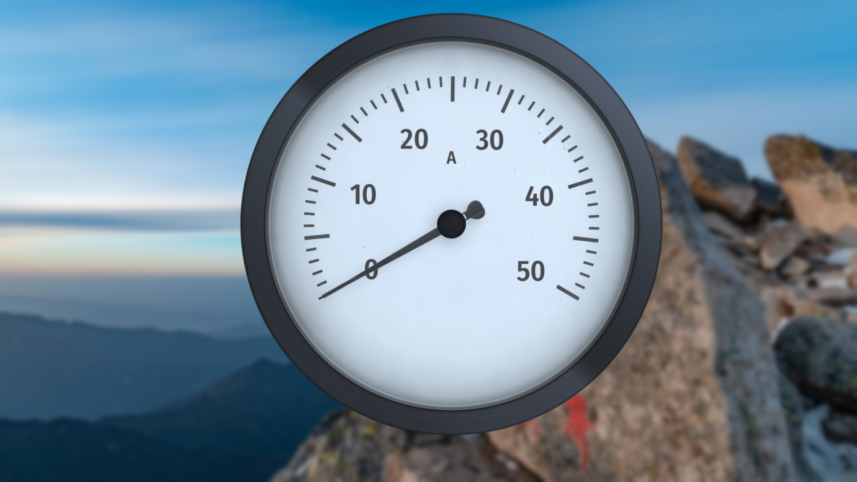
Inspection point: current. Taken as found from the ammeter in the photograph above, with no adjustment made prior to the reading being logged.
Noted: 0 A
